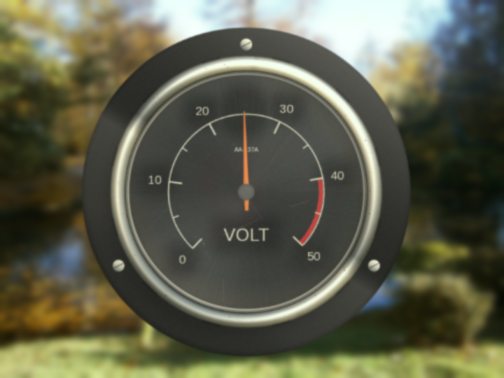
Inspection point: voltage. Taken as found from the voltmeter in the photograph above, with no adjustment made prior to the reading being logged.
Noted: 25 V
